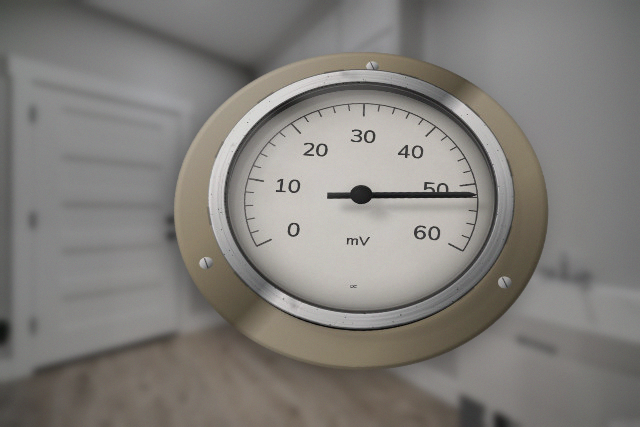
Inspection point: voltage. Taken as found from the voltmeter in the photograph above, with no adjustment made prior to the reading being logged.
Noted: 52 mV
